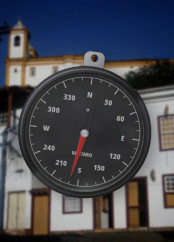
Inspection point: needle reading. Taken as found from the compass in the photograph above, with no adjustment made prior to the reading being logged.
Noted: 190 °
